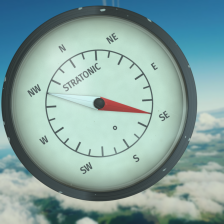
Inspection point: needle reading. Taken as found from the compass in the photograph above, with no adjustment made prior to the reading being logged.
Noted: 135 °
